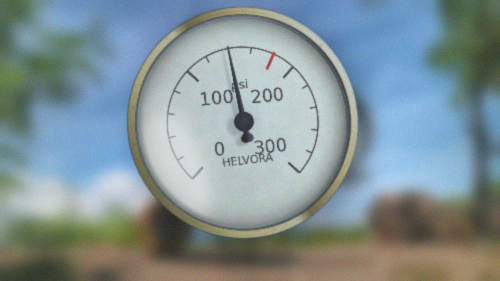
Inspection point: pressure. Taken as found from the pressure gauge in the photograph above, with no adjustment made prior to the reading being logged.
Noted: 140 psi
